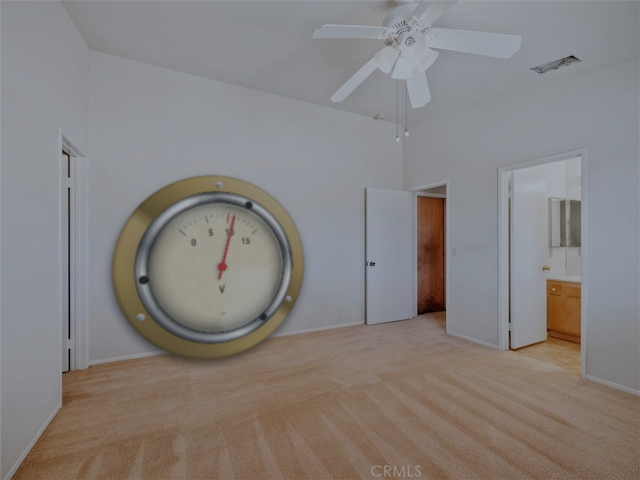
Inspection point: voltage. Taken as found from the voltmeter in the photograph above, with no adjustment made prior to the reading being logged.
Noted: 10 V
